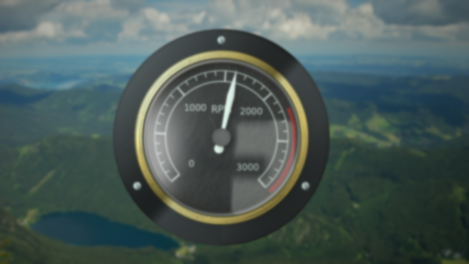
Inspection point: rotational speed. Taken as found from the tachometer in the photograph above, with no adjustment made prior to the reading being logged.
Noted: 1600 rpm
